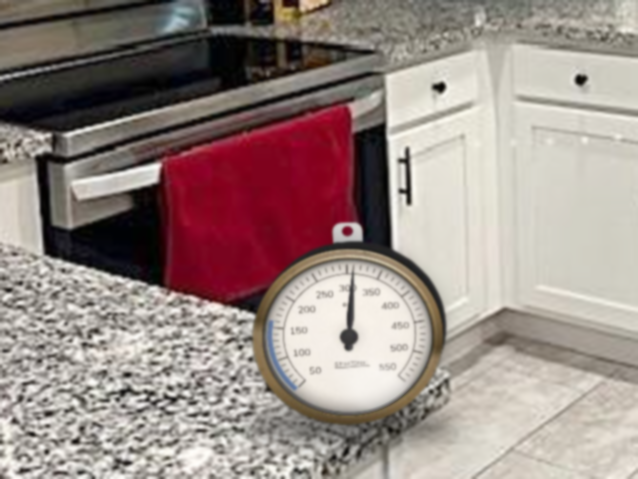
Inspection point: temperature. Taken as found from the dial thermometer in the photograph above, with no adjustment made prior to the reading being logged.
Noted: 310 °F
